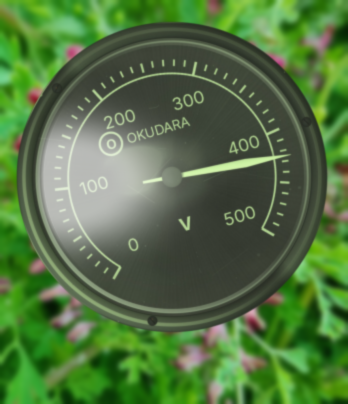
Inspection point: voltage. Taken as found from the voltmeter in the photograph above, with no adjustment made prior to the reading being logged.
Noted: 425 V
